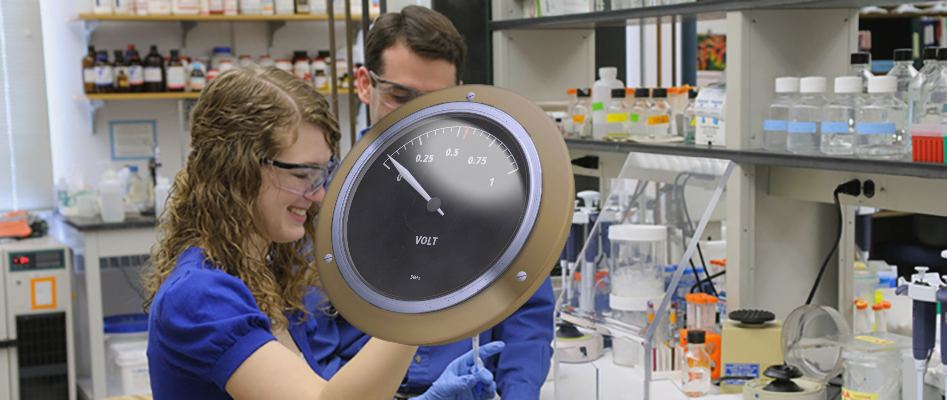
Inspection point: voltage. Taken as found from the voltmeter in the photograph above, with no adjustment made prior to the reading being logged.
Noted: 0.05 V
